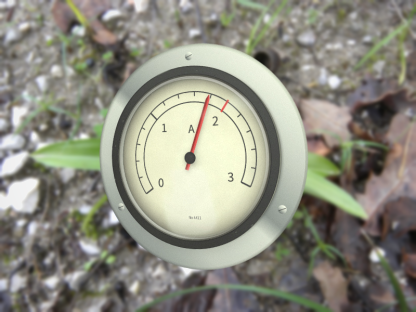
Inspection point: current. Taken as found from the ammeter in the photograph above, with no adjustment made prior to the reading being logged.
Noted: 1.8 A
